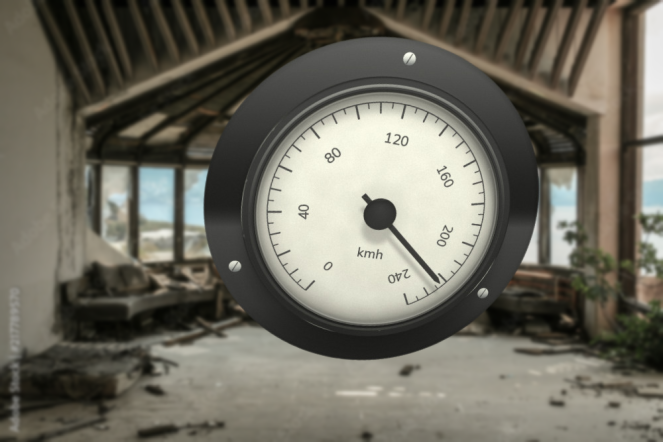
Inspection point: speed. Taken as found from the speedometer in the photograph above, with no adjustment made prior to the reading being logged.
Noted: 222.5 km/h
